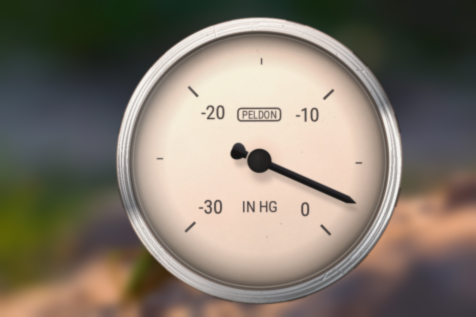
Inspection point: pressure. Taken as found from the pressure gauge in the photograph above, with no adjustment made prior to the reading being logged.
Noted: -2.5 inHg
